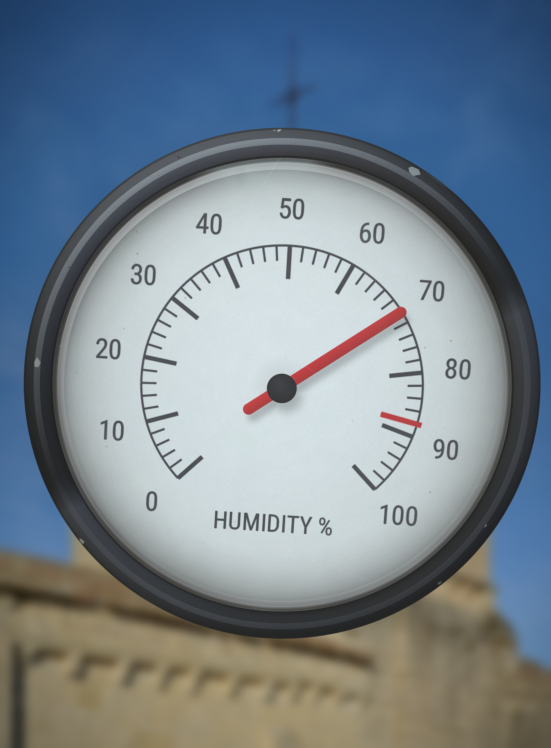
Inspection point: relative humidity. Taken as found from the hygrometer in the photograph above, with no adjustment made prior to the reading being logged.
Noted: 70 %
